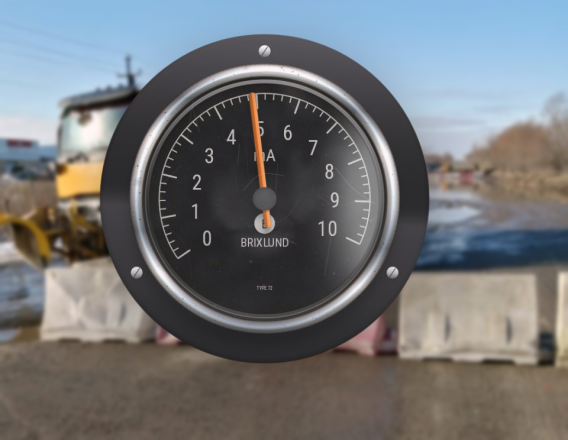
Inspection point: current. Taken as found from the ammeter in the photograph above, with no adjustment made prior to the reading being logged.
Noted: 4.9 mA
